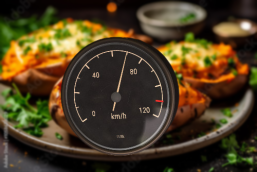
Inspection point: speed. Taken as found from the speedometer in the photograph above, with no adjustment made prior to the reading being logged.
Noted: 70 km/h
